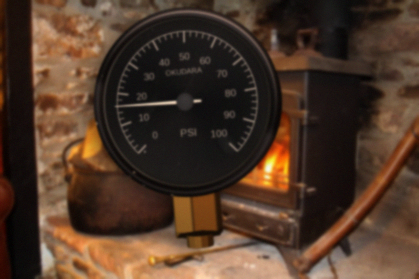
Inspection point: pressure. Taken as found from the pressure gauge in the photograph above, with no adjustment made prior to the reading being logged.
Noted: 16 psi
